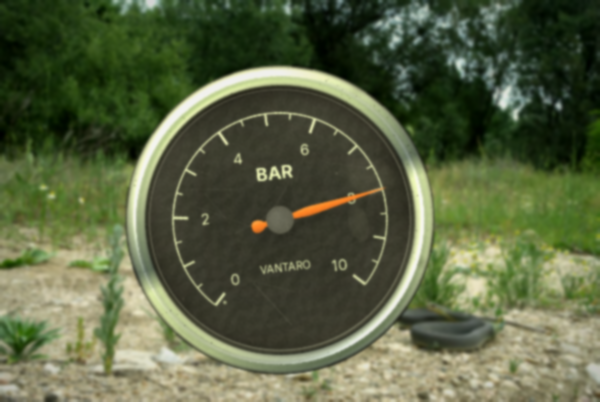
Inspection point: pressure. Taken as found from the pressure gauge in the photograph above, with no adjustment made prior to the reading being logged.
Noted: 8 bar
